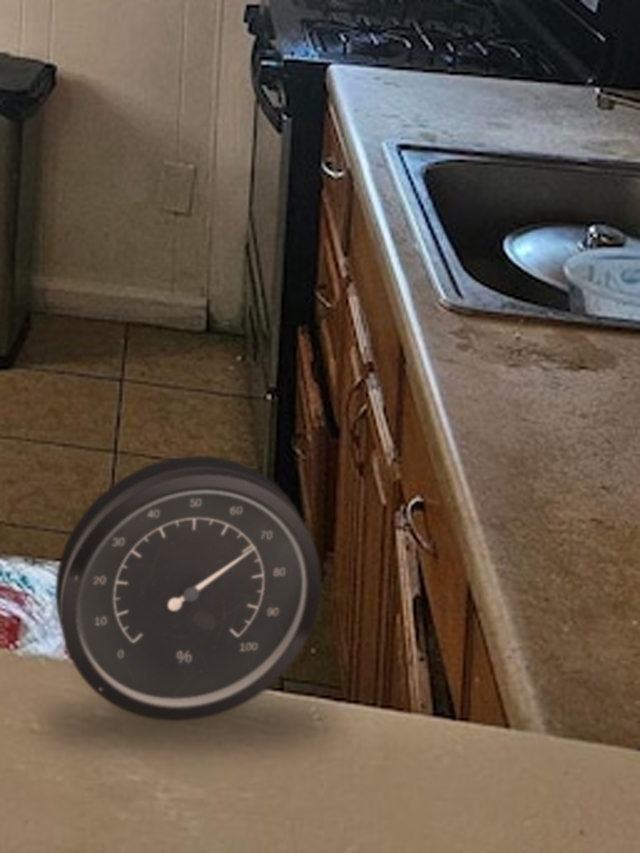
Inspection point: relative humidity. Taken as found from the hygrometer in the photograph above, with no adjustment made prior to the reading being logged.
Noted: 70 %
